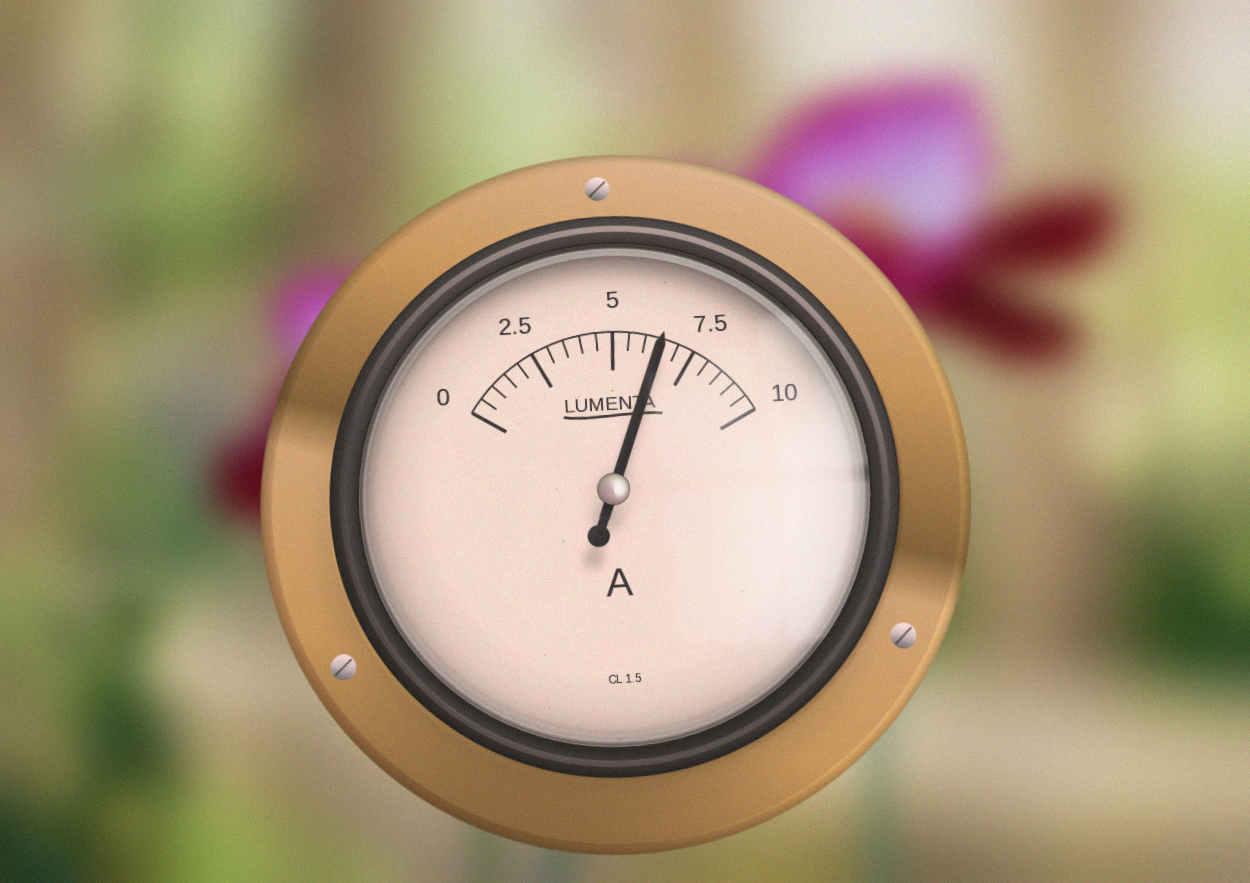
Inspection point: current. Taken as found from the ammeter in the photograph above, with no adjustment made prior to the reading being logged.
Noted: 6.5 A
